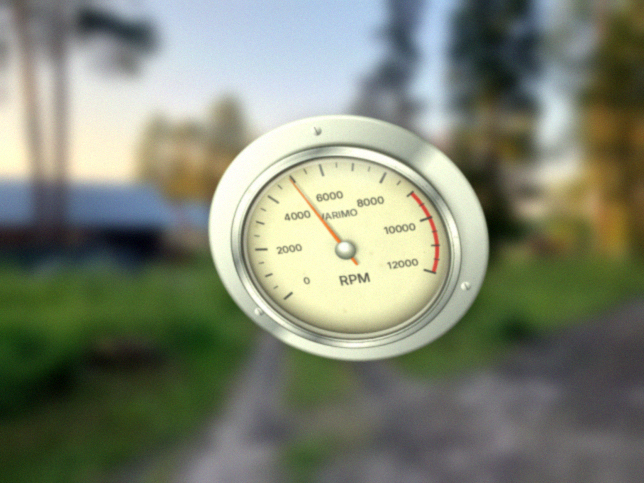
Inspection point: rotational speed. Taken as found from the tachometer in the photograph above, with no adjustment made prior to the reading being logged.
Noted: 5000 rpm
